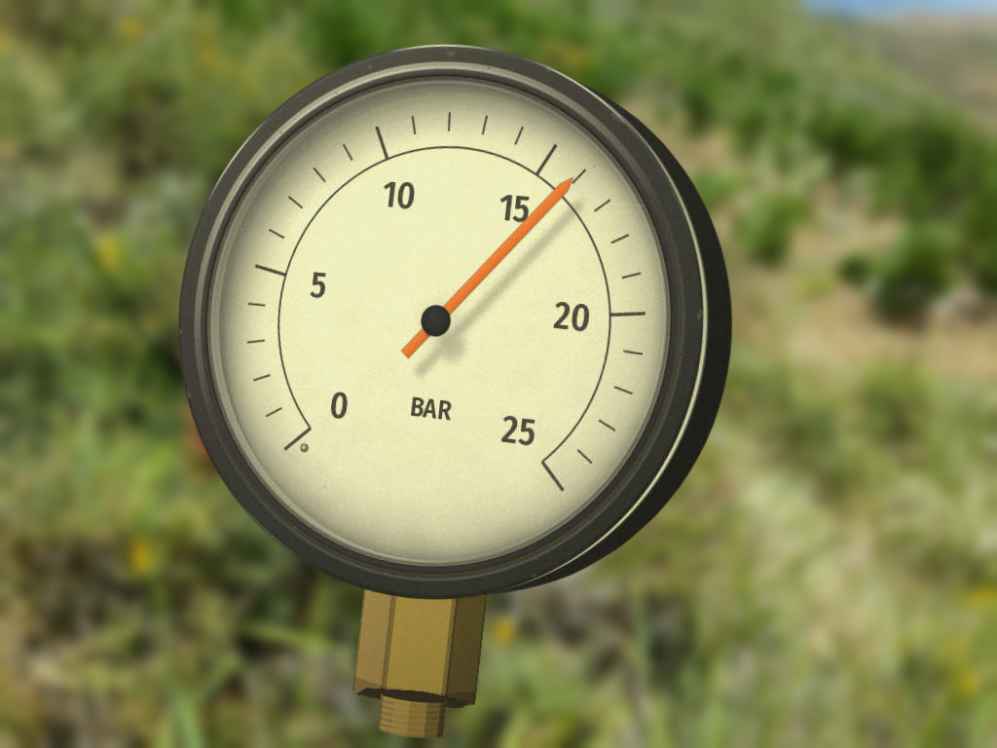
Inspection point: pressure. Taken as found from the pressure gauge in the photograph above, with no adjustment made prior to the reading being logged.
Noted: 16 bar
